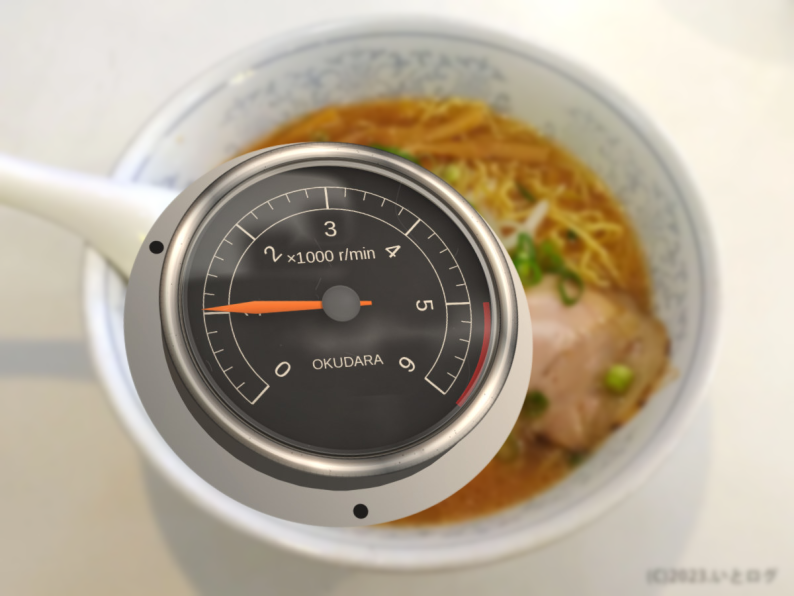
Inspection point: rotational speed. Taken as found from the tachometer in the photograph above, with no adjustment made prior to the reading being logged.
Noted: 1000 rpm
